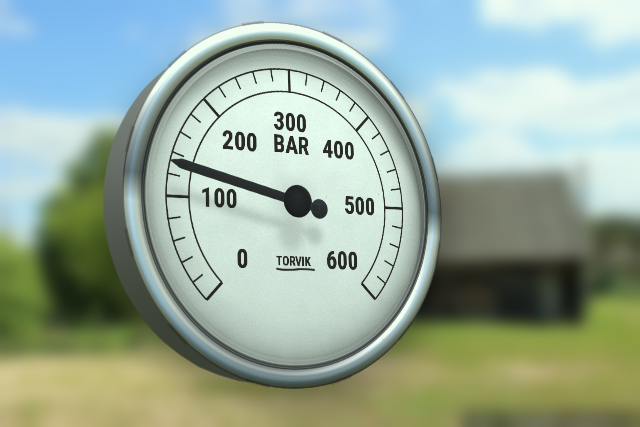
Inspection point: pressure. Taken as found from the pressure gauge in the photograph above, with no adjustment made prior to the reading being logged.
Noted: 130 bar
